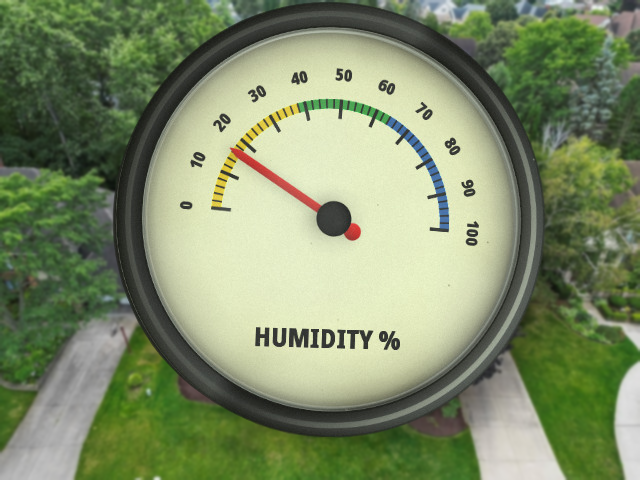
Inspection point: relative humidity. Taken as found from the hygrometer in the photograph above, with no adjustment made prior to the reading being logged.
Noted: 16 %
